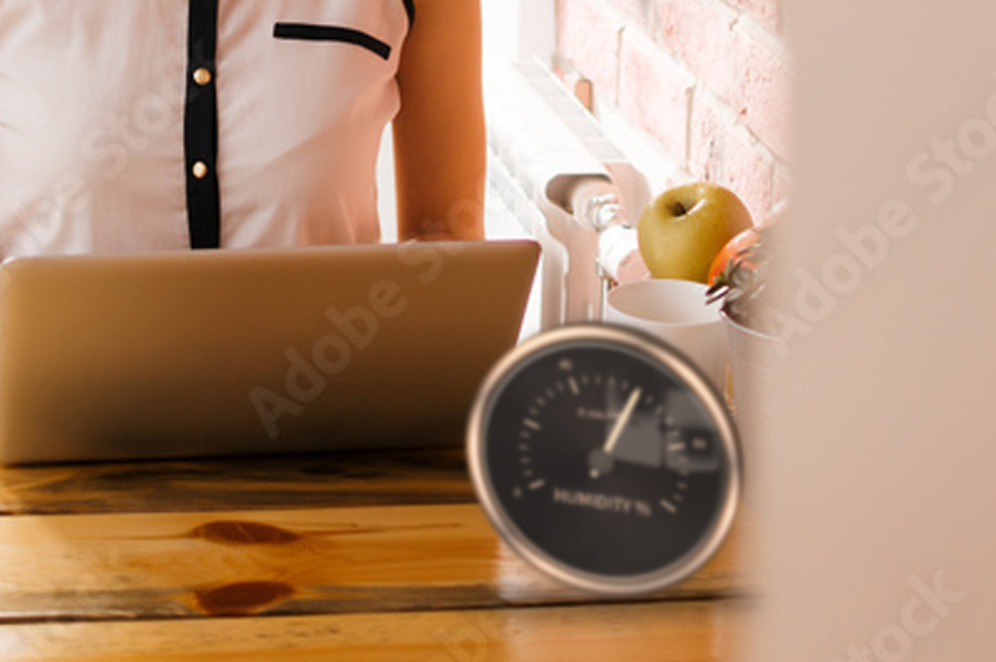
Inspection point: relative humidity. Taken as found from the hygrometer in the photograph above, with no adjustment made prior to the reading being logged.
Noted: 60 %
